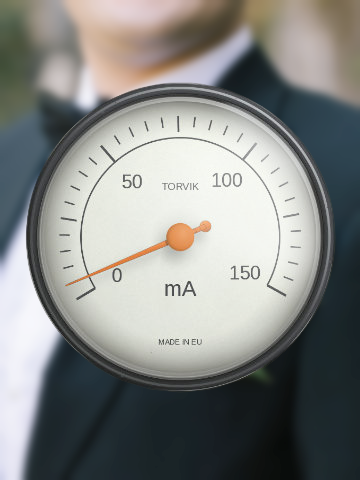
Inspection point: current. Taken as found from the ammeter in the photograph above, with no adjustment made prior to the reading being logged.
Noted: 5 mA
